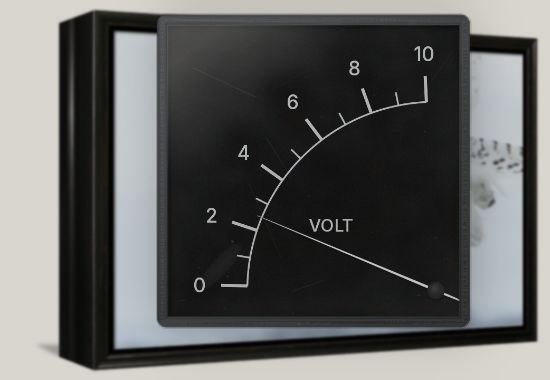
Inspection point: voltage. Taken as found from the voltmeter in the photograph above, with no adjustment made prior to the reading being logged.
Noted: 2.5 V
